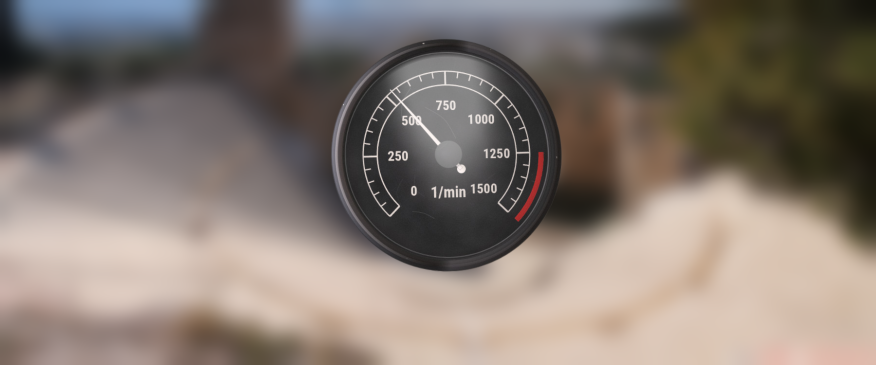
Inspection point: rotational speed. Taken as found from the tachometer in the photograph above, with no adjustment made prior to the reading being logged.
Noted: 525 rpm
